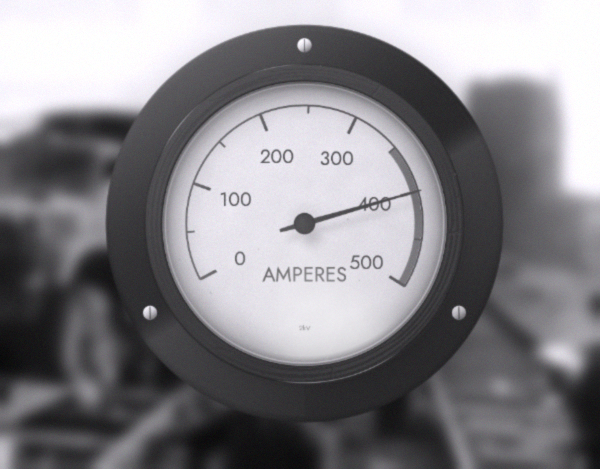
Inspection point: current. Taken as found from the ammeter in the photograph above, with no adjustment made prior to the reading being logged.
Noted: 400 A
